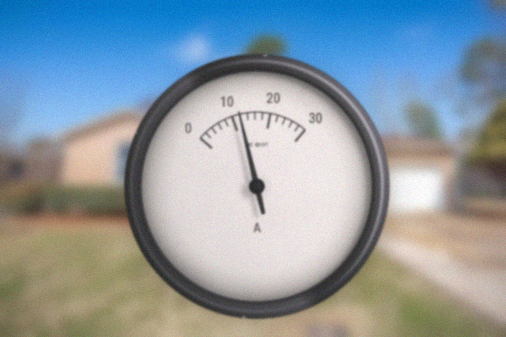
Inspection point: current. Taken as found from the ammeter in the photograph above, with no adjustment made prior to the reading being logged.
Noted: 12 A
